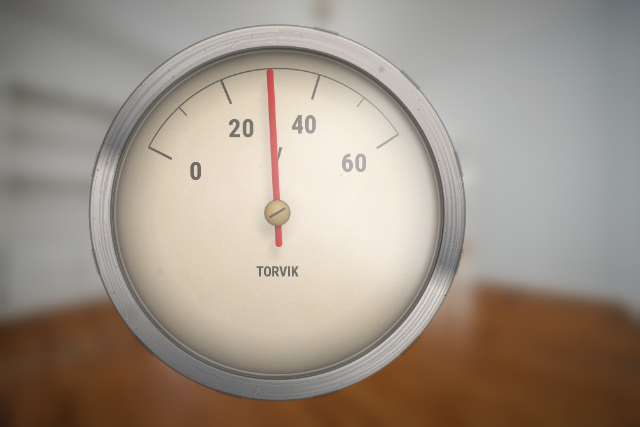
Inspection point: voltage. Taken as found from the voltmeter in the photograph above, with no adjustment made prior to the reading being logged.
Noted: 30 V
